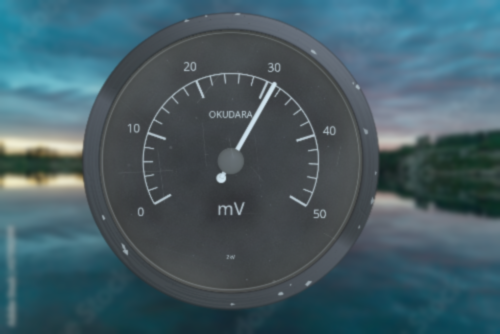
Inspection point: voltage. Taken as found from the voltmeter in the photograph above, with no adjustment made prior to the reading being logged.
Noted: 31 mV
